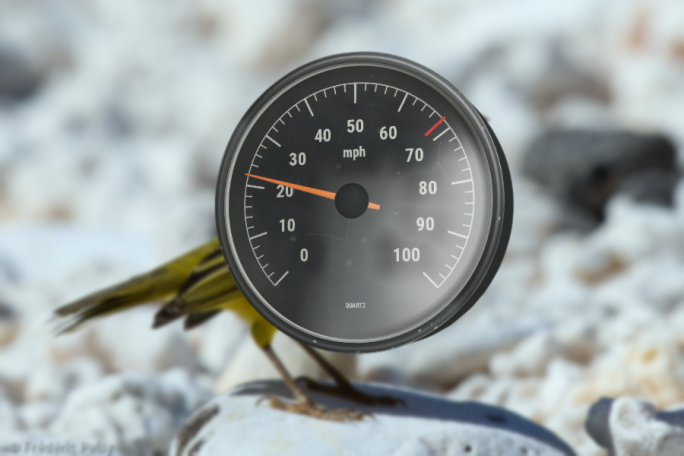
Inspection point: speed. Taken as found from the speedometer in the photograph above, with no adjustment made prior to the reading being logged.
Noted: 22 mph
